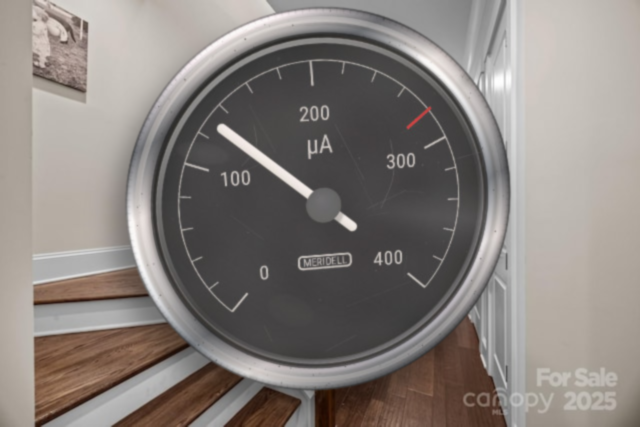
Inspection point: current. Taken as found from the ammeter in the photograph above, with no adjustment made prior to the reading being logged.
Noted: 130 µA
